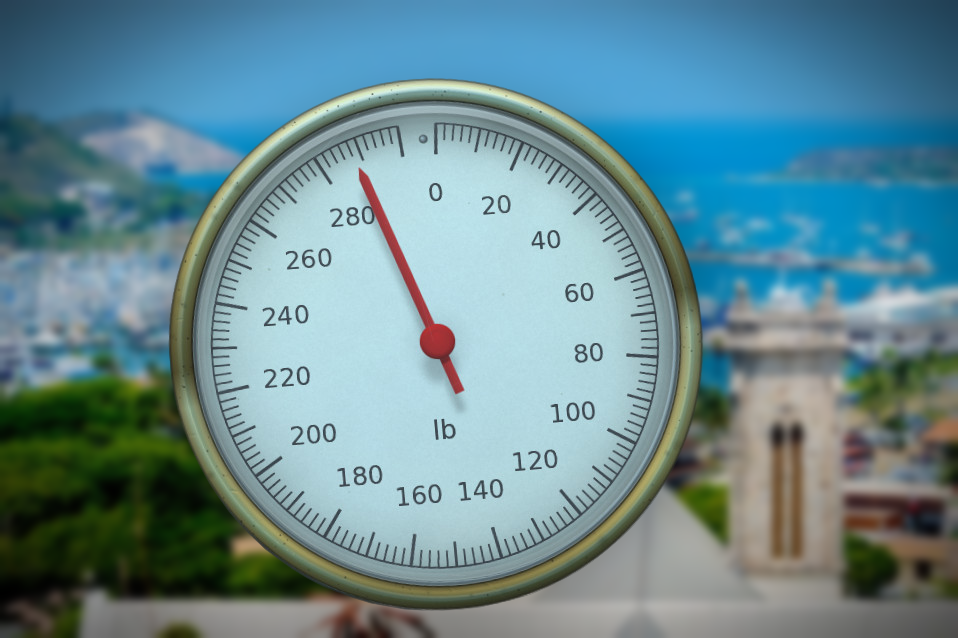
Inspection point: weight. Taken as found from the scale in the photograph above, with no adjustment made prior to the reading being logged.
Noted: 288 lb
